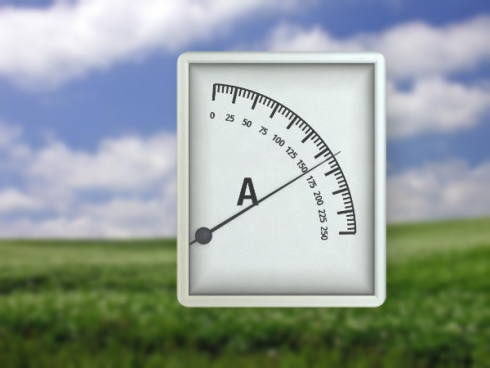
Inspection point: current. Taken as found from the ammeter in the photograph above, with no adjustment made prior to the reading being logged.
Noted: 160 A
